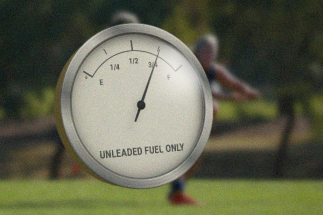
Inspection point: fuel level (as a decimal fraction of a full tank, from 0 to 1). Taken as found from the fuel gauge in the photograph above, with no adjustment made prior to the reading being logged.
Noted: 0.75
